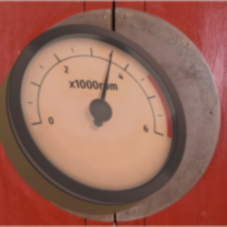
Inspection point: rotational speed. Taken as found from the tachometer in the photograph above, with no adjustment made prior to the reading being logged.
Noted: 3500 rpm
